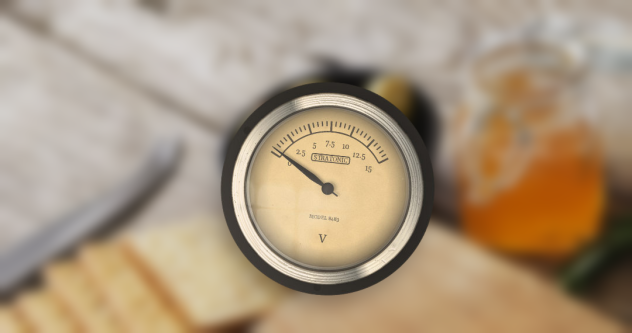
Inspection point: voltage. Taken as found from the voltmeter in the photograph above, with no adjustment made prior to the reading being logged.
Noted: 0.5 V
